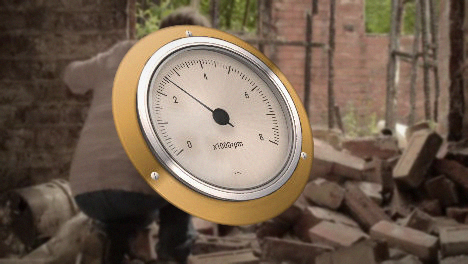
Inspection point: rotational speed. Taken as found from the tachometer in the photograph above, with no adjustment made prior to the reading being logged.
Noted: 2500 rpm
